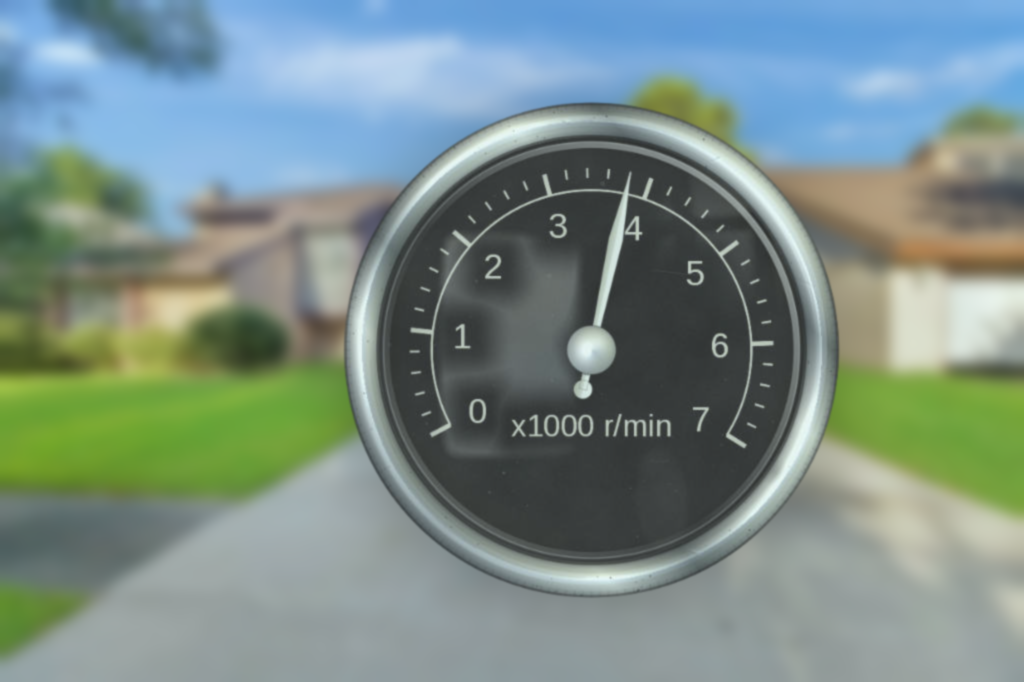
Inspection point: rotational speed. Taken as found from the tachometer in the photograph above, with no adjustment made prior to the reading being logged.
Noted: 3800 rpm
